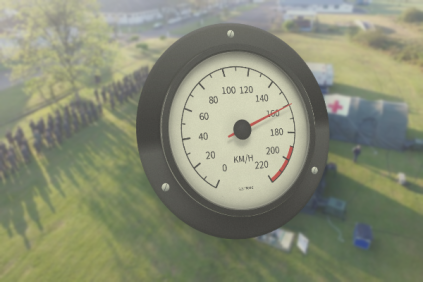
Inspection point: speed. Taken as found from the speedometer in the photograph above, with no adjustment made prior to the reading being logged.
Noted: 160 km/h
